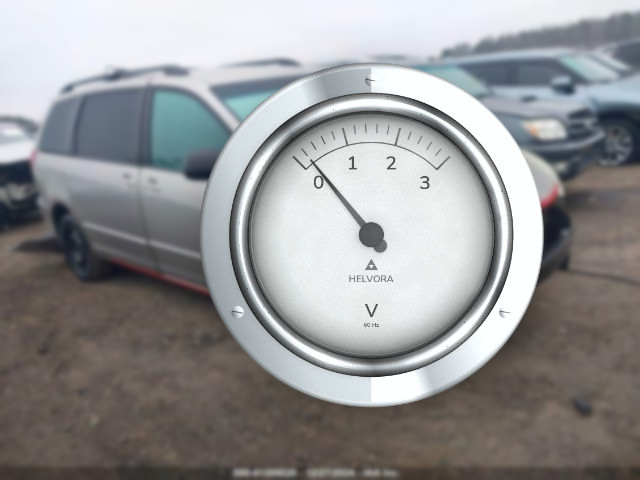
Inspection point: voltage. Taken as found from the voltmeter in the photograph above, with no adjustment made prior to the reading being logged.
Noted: 0.2 V
